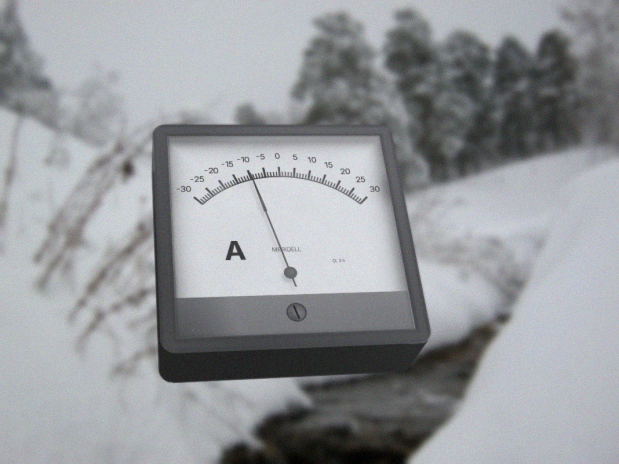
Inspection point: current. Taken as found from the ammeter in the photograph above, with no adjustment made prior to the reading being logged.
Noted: -10 A
